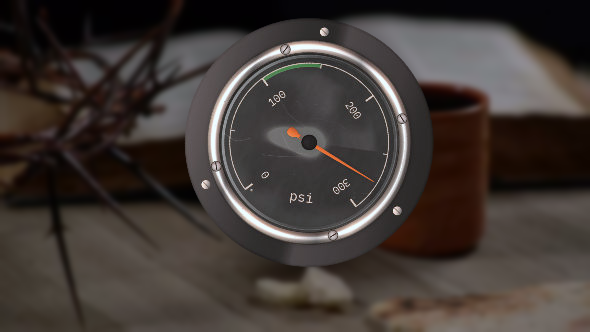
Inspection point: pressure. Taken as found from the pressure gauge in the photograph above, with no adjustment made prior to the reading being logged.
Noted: 275 psi
